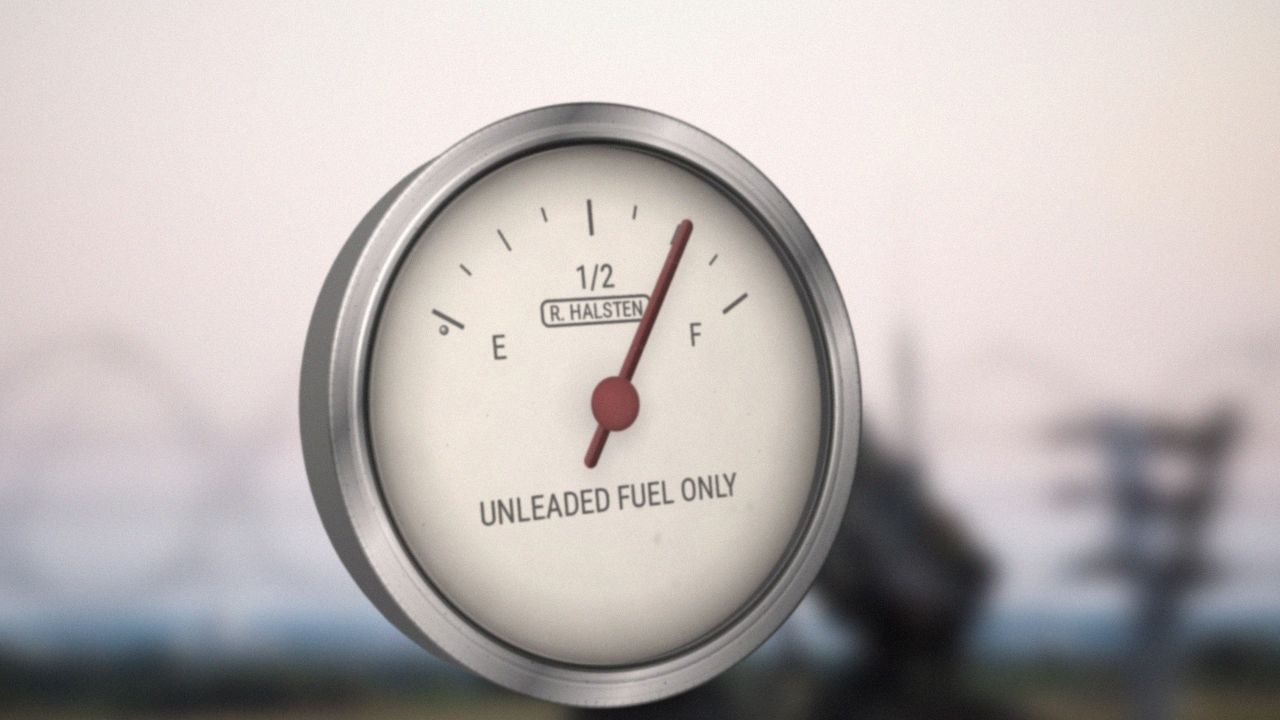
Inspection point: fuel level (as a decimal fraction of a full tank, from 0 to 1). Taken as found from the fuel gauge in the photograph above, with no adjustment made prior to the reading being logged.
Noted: 0.75
